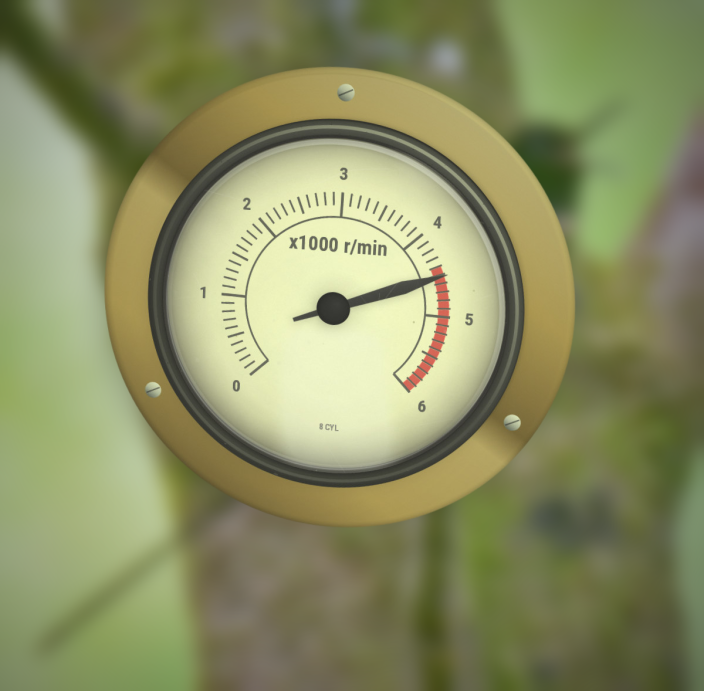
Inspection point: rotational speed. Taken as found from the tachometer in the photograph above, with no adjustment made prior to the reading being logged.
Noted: 4500 rpm
